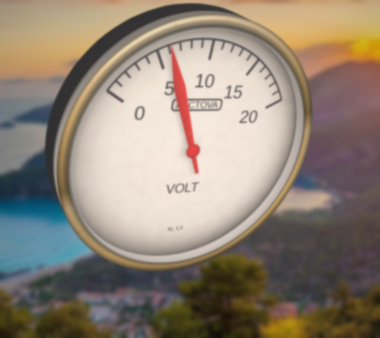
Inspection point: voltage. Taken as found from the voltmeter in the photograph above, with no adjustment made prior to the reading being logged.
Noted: 6 V
